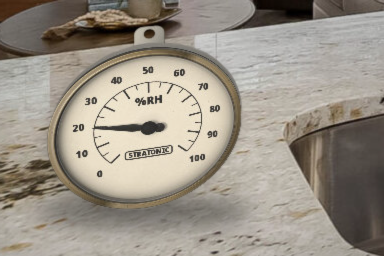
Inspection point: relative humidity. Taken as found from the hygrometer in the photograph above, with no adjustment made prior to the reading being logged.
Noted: 20 %
